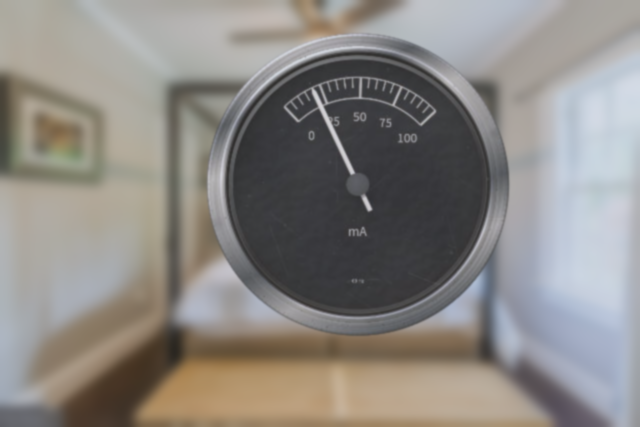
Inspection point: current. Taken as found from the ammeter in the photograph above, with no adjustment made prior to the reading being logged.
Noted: 20 mA
